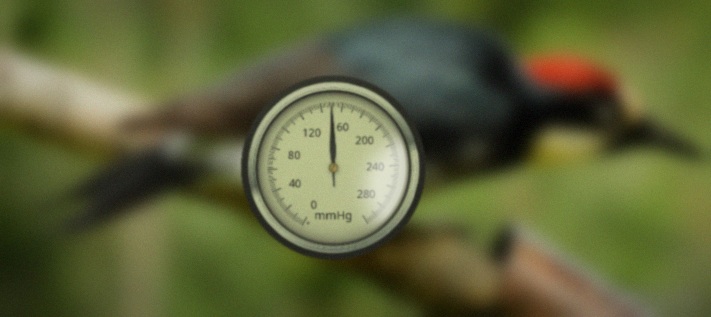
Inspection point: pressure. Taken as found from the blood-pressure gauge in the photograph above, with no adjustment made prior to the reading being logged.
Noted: 150 mmHg
